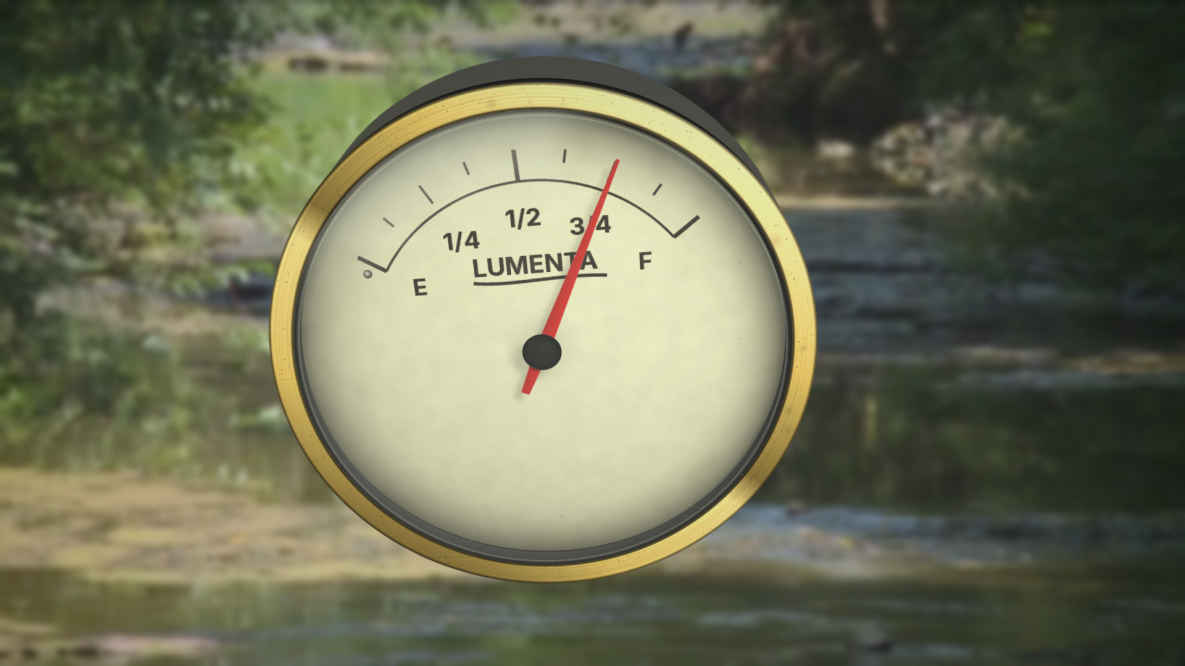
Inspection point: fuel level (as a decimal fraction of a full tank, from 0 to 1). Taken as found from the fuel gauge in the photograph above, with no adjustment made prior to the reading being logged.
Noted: 0.75
